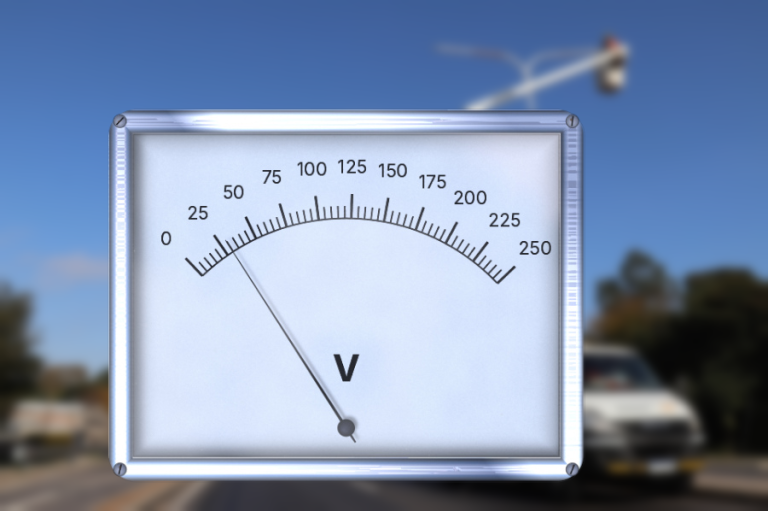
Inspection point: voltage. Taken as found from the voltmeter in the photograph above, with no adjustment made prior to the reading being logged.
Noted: 30 V
